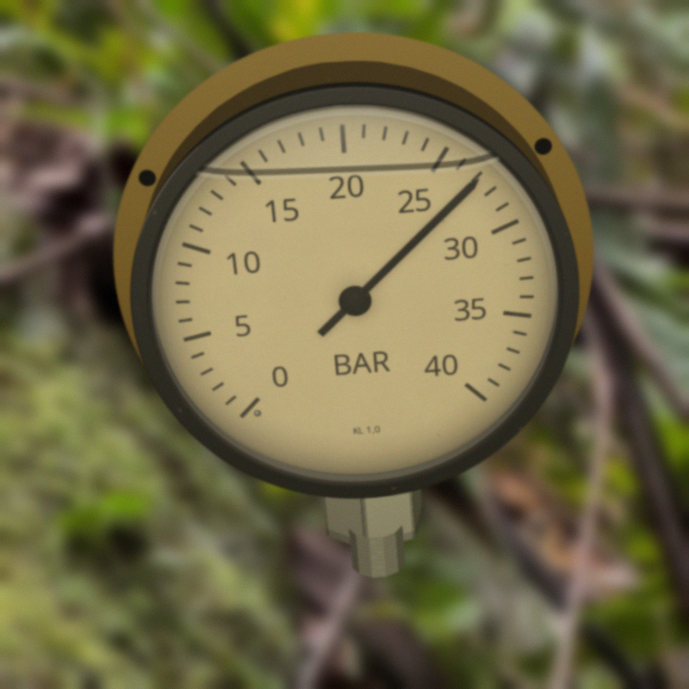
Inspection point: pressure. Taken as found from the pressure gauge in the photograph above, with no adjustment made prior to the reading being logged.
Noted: 27 bar
